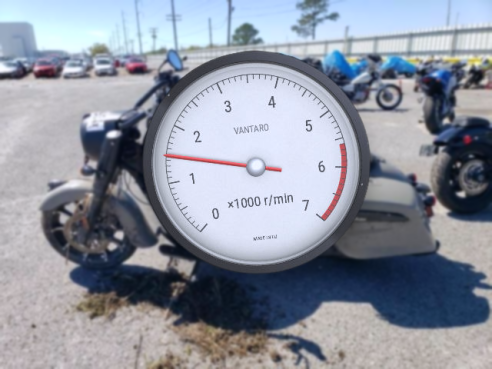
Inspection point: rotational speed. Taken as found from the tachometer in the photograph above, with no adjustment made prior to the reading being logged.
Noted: 1500 rpm
